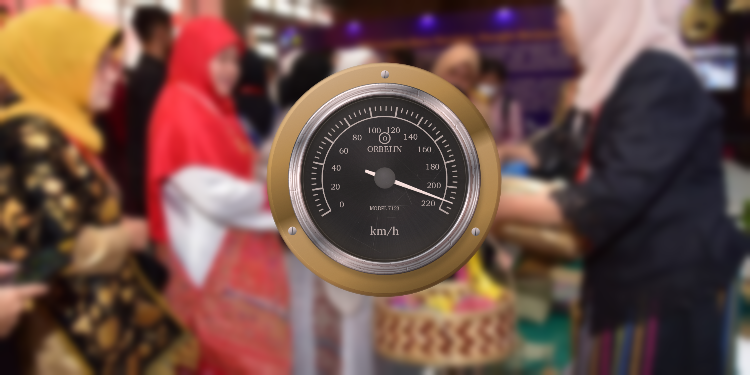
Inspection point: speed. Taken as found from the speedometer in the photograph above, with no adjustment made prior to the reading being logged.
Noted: 212 km/h
